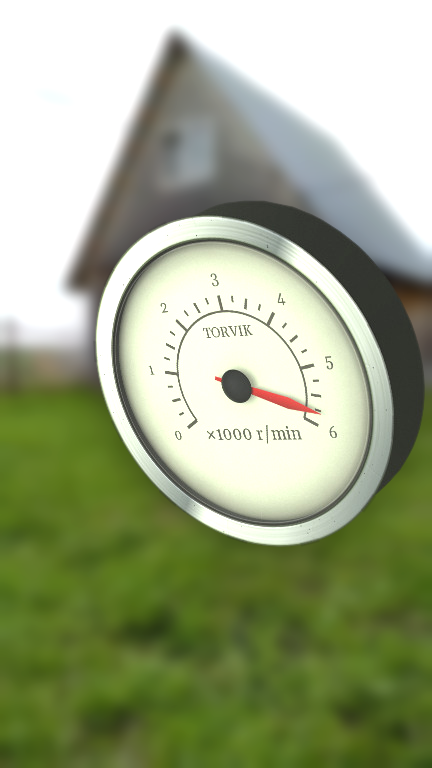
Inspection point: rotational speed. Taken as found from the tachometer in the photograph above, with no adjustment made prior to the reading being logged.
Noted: 5750 rpm
